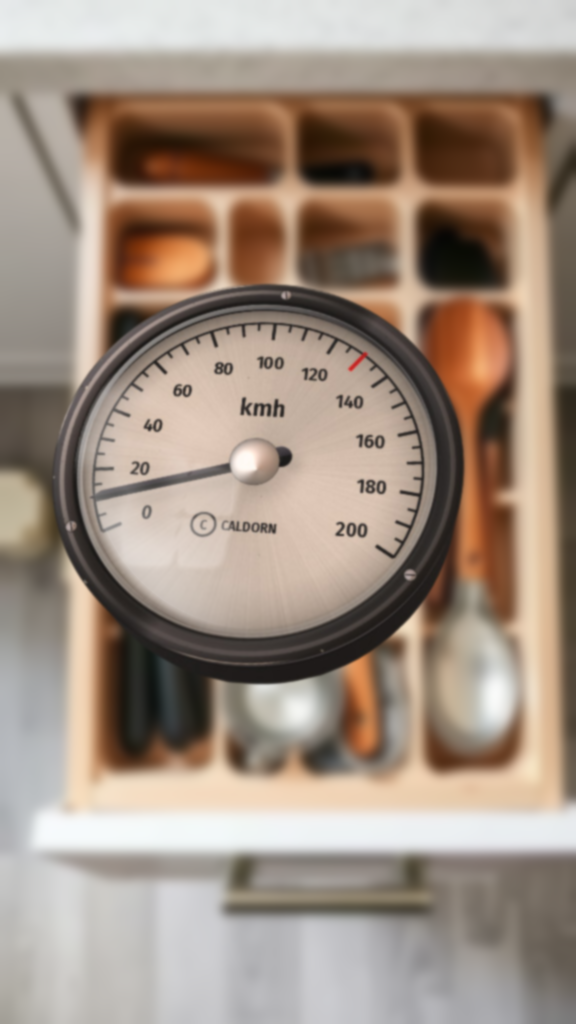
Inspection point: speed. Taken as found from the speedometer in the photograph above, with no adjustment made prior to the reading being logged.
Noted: 10 km/h
